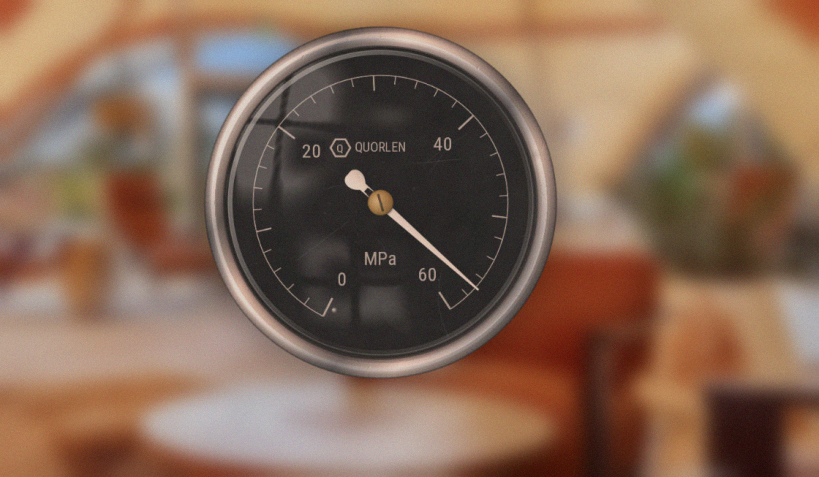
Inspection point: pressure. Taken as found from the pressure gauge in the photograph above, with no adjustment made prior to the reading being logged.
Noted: 57 MPa
